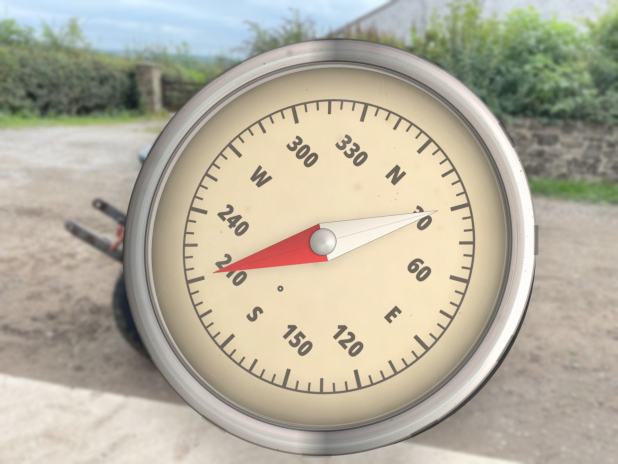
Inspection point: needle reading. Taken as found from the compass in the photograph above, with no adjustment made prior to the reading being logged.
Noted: 210 °
